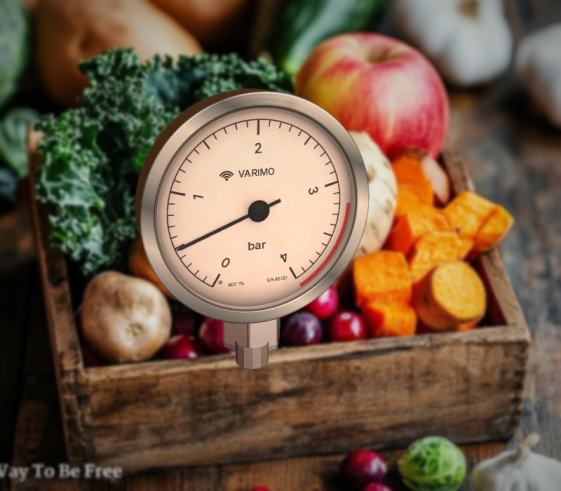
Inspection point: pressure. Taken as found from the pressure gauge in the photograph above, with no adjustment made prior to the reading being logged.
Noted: 0.5 bar
